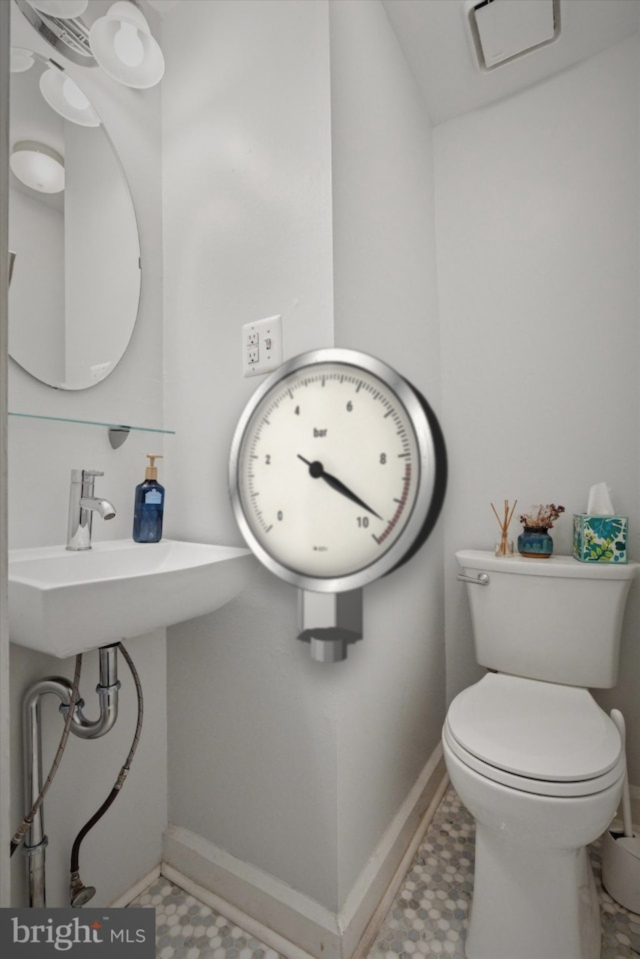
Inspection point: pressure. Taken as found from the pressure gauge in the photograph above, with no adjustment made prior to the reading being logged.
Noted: 9.5 bar
